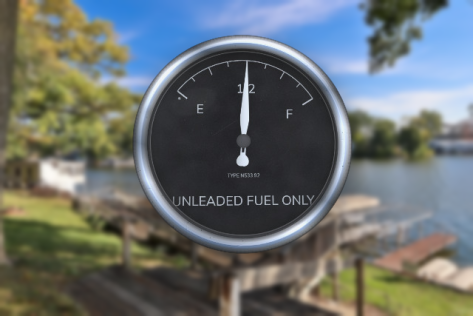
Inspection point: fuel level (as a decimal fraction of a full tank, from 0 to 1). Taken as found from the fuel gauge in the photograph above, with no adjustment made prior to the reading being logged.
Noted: 0.5
